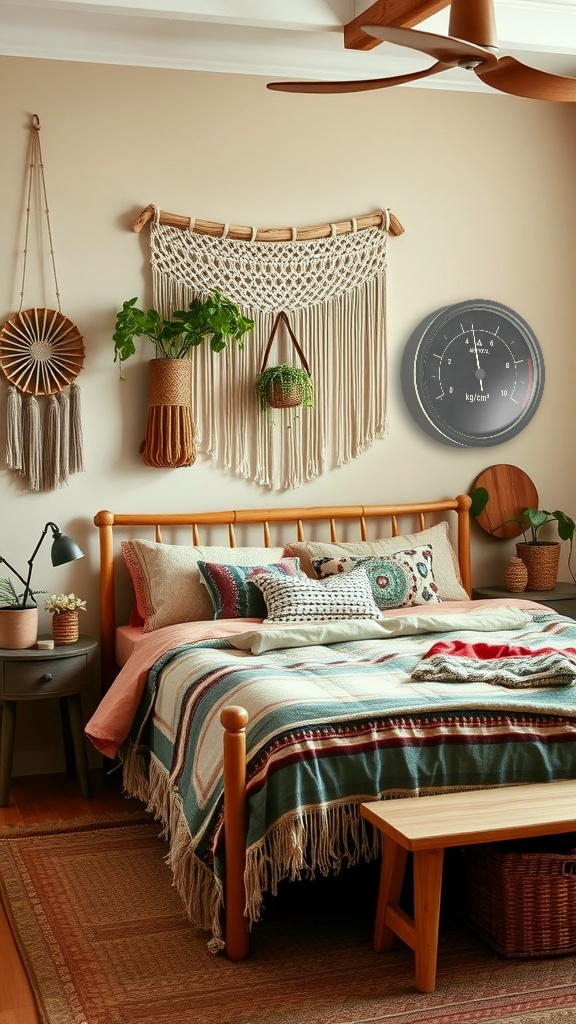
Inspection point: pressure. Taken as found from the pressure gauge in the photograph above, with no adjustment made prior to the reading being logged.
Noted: 4.5 kg/cm²
